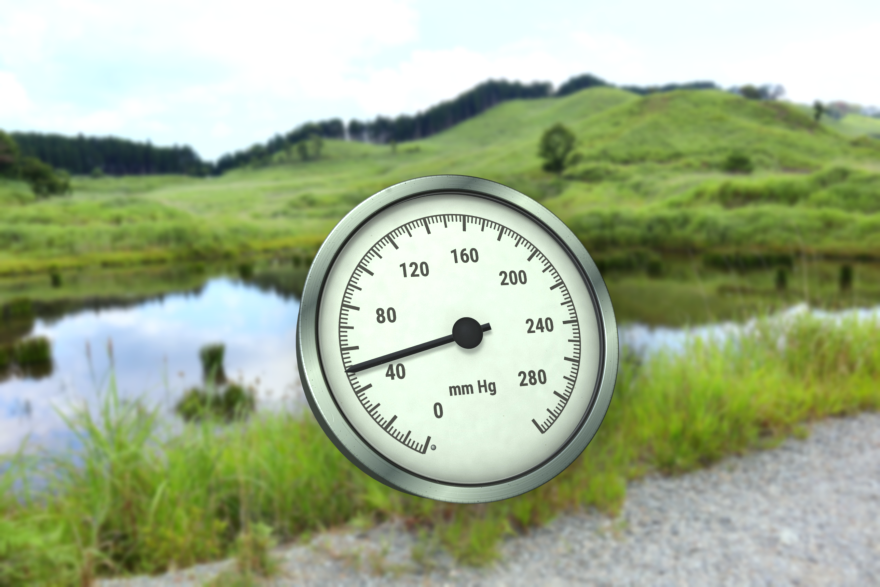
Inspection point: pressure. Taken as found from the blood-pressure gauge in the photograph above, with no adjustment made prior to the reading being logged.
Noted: 50 mmHg
